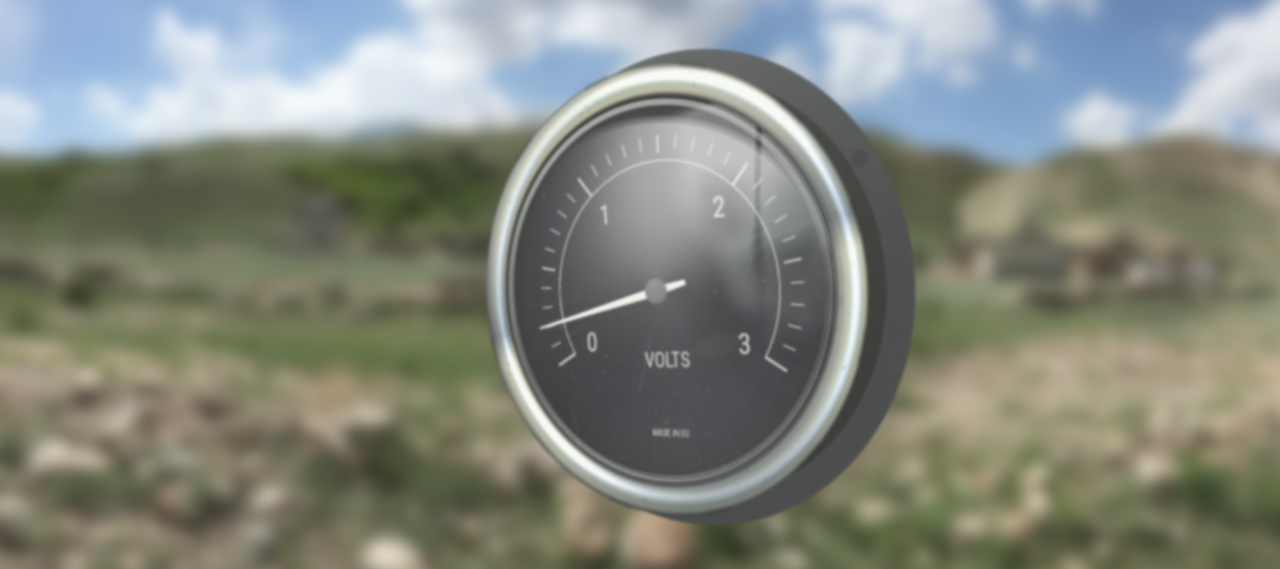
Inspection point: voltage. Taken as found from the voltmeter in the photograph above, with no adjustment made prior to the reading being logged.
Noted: 0.2 V
